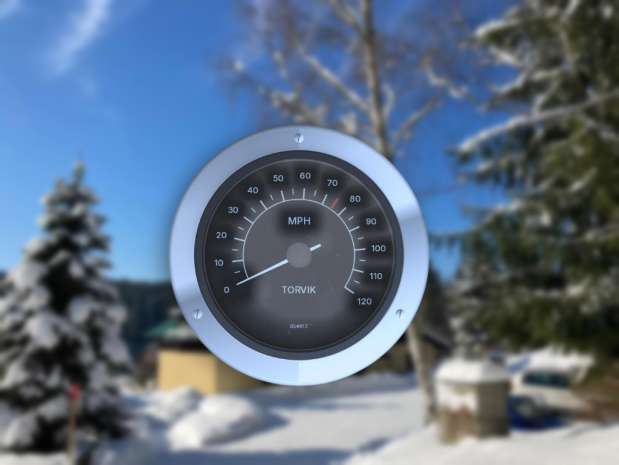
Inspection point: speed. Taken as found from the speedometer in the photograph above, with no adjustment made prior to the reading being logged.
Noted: 0 mph
